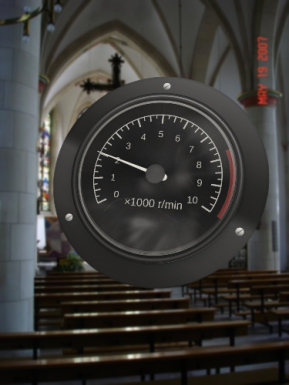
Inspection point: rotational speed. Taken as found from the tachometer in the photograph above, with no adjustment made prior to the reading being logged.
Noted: 2000 rpm
